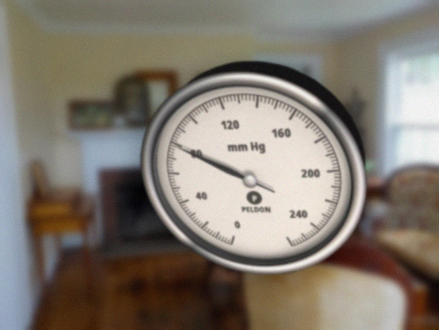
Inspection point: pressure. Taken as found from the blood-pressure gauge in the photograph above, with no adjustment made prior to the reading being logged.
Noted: 80 mmHg
